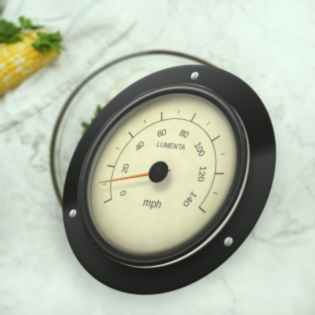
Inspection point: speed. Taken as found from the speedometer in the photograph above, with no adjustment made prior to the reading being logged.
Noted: 10 mph
